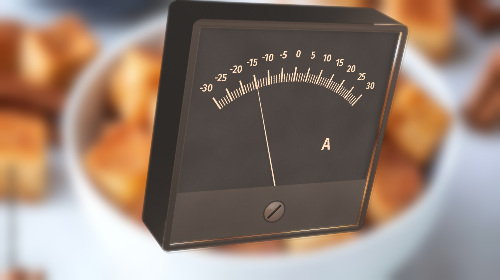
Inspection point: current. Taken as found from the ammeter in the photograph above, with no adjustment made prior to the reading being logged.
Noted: -15 A
